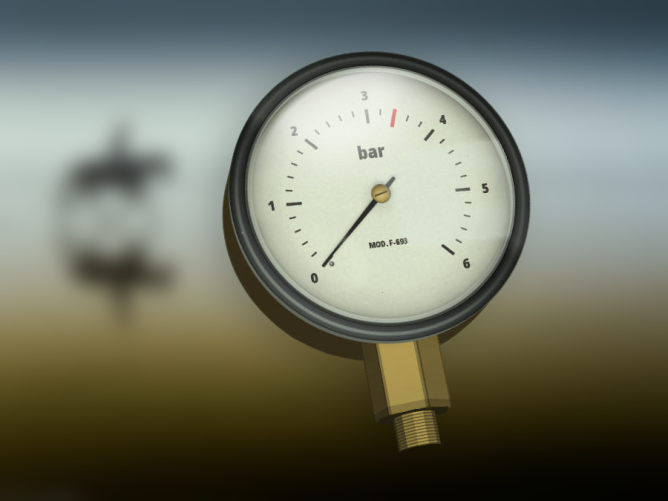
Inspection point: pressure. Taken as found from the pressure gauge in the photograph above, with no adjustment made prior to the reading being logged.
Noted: 0 bar
